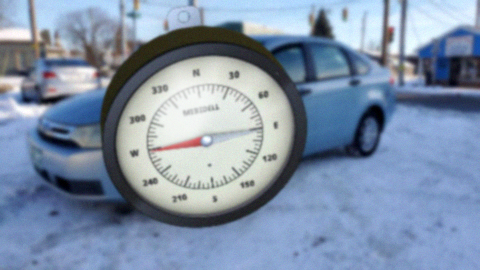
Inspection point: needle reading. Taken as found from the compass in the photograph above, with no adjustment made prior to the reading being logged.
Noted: 270 °
